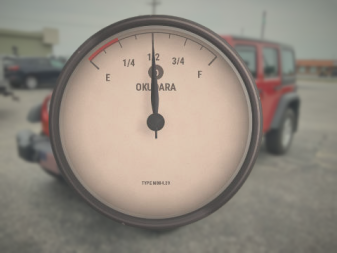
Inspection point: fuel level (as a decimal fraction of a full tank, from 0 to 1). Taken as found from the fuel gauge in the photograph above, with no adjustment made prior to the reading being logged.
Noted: 0.5
